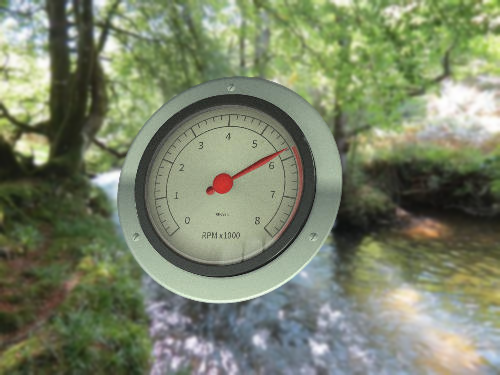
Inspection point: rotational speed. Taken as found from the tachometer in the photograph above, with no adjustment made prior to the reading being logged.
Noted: 5800 rpm
